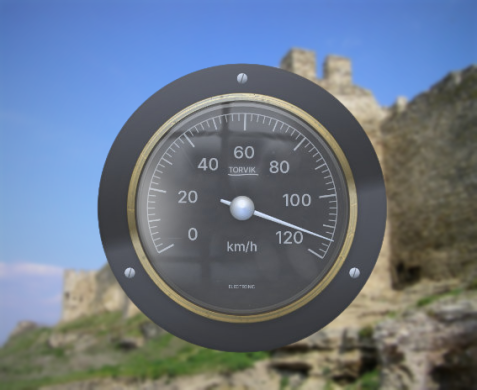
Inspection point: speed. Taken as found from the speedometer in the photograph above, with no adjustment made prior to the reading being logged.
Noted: 114 km/h
